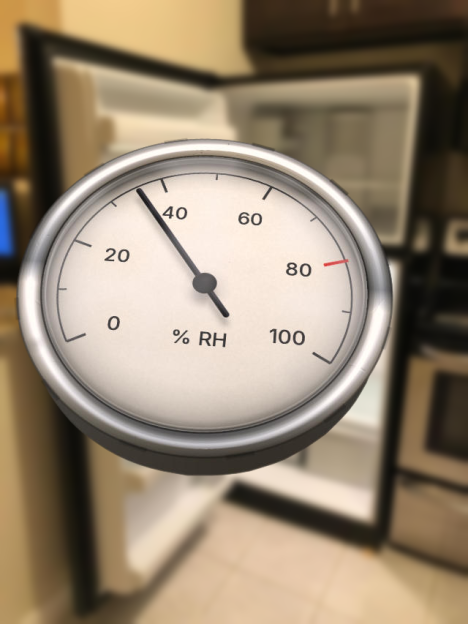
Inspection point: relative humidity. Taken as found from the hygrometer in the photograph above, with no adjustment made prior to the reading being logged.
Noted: 35 %
